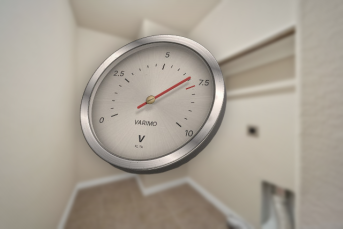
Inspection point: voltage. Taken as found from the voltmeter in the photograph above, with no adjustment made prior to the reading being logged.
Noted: 7 V
